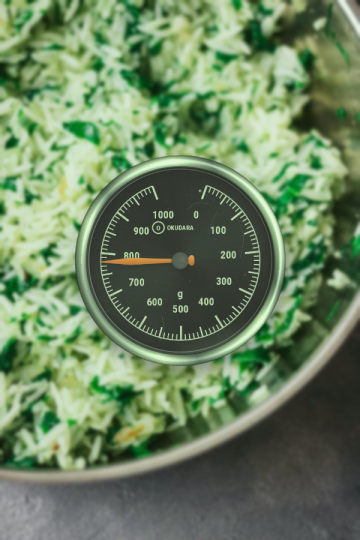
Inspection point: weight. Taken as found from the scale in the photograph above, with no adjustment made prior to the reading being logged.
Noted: 780 g
